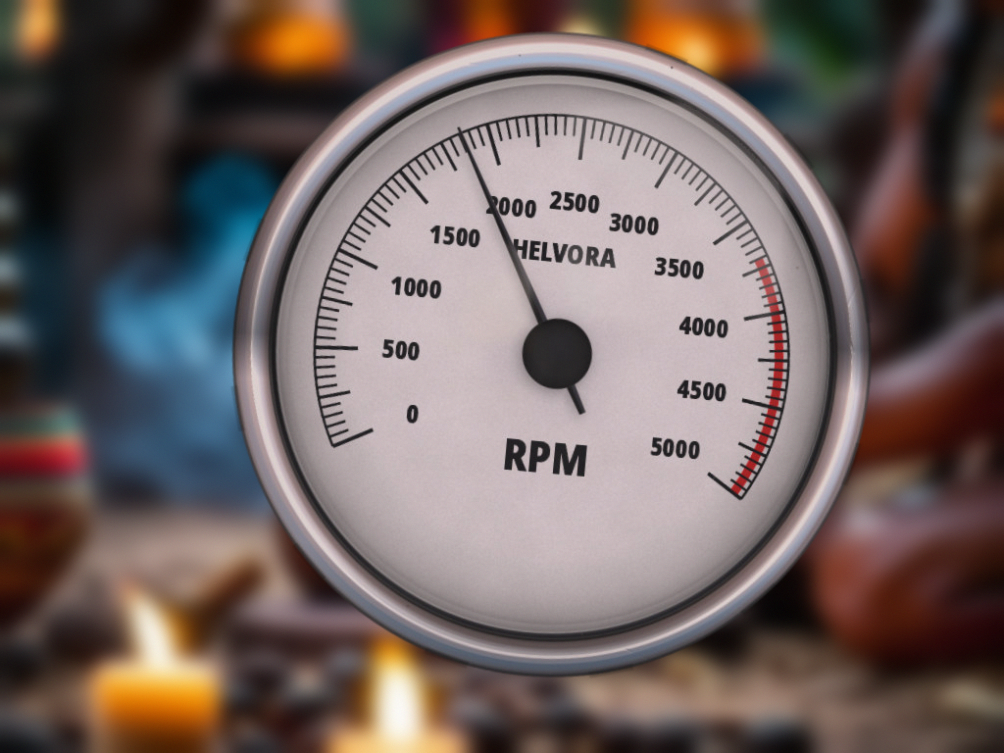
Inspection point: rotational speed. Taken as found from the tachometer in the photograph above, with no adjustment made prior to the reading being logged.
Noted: 1850 rpm
